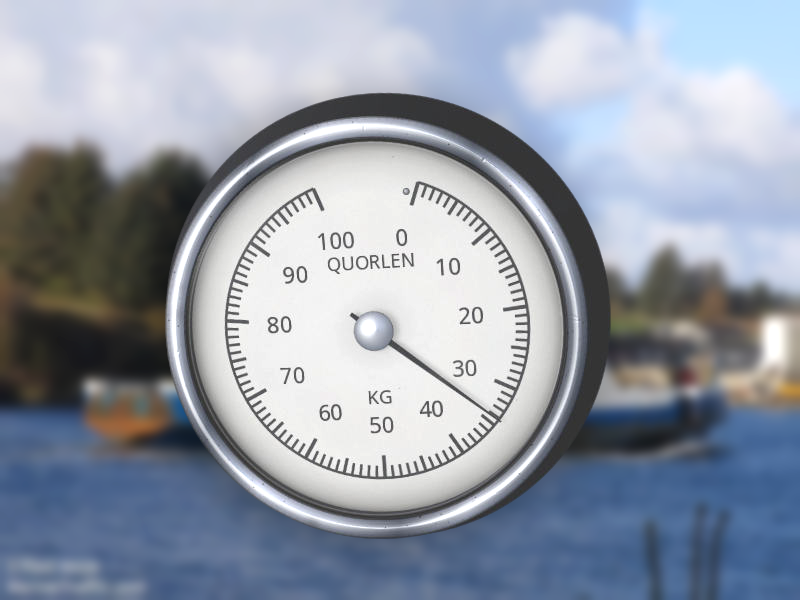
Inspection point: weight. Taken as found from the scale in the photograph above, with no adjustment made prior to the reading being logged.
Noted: 34 kg
